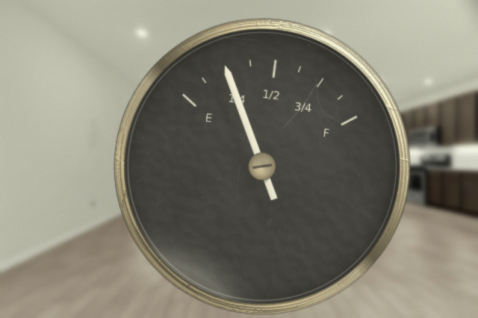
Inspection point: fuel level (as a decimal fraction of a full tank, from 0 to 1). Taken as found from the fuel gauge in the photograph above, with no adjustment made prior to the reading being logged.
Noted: 0.25
